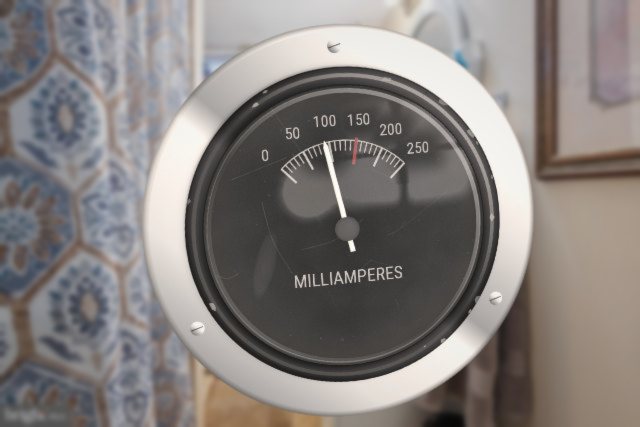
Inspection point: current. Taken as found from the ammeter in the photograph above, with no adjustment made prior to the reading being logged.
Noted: 90 mA
